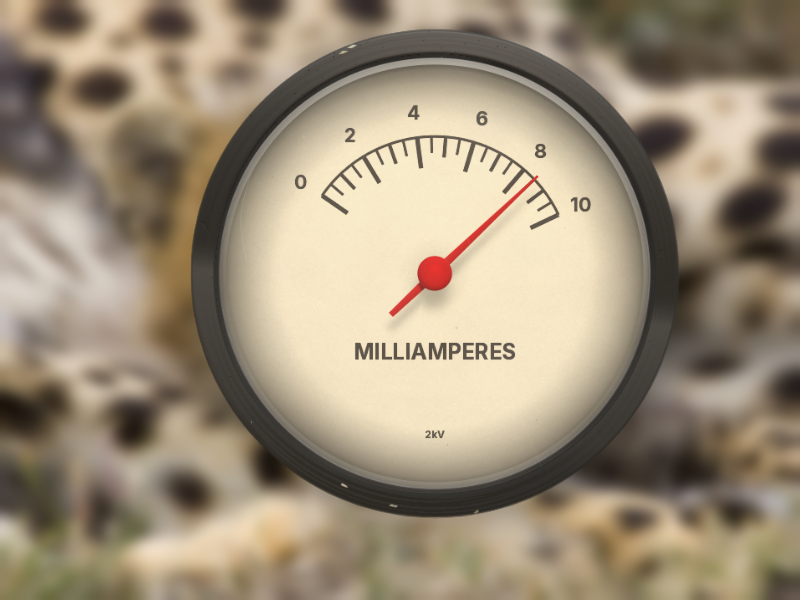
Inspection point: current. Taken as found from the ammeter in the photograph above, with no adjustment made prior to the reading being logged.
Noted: 8.5 mA
